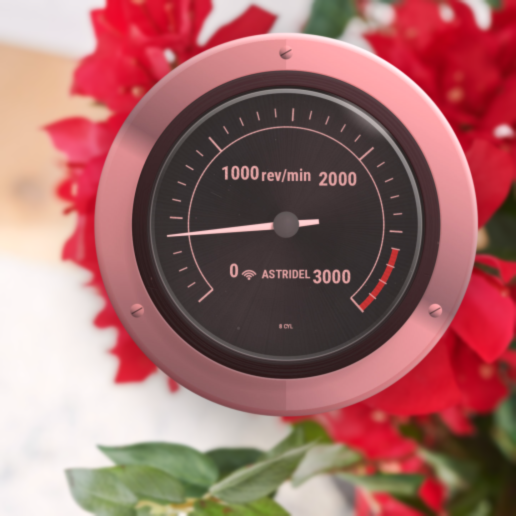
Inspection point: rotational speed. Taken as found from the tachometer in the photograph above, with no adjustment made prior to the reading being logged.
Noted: 400 rpm
